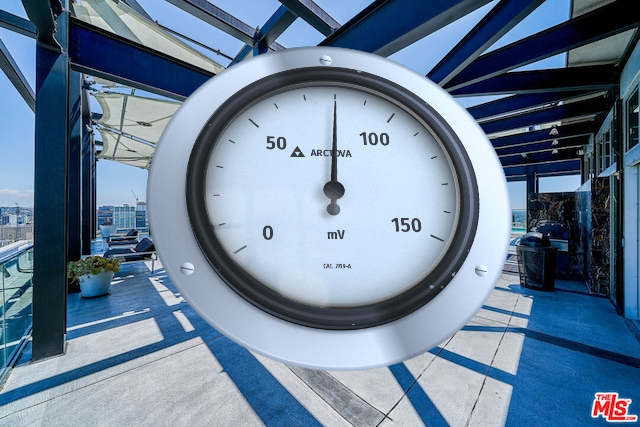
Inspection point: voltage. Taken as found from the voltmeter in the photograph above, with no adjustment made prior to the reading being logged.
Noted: 80 mV
